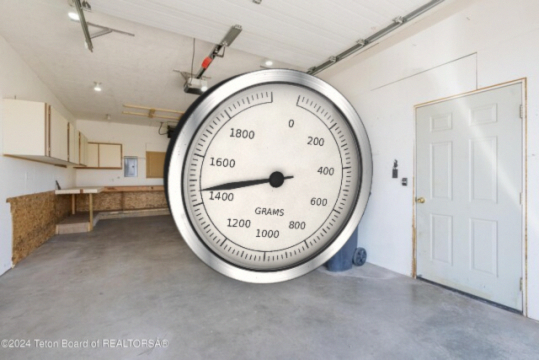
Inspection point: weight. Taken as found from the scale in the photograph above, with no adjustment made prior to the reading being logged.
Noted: 1460 g
